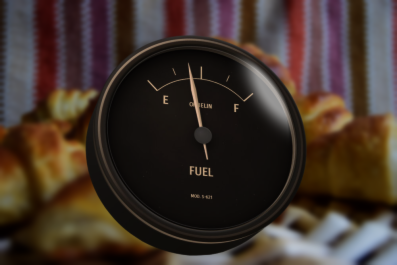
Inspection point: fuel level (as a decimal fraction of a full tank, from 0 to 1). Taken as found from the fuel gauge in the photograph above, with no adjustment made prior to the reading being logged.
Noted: 0.375
